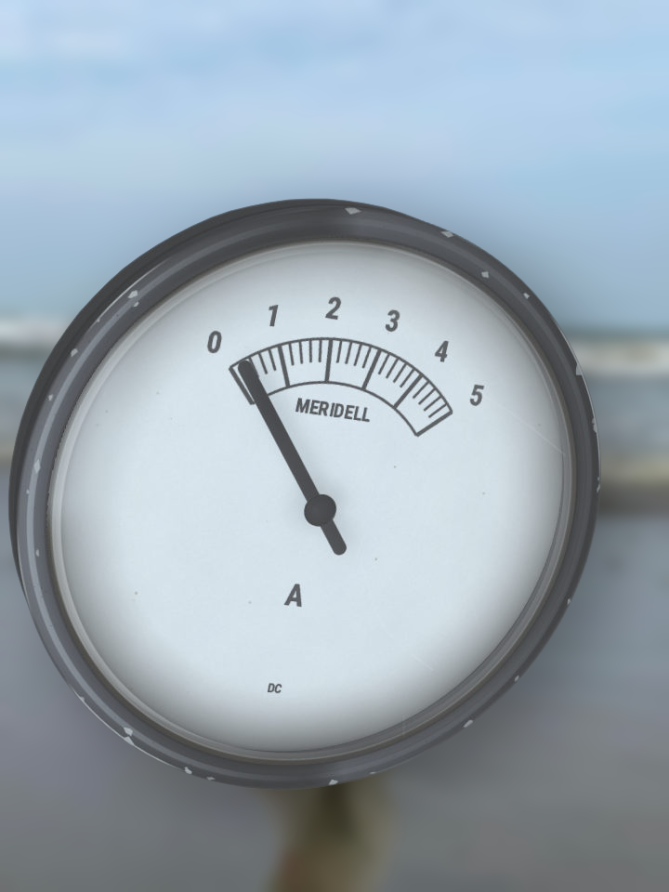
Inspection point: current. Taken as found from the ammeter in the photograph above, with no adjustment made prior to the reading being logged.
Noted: 0.2 A
